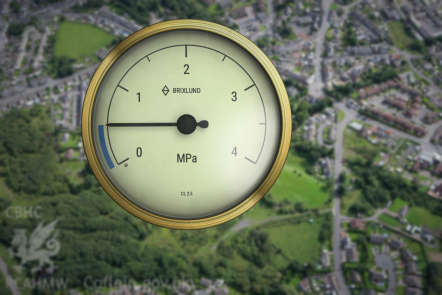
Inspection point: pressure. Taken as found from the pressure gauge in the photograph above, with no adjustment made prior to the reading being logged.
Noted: 0.5 MPa
